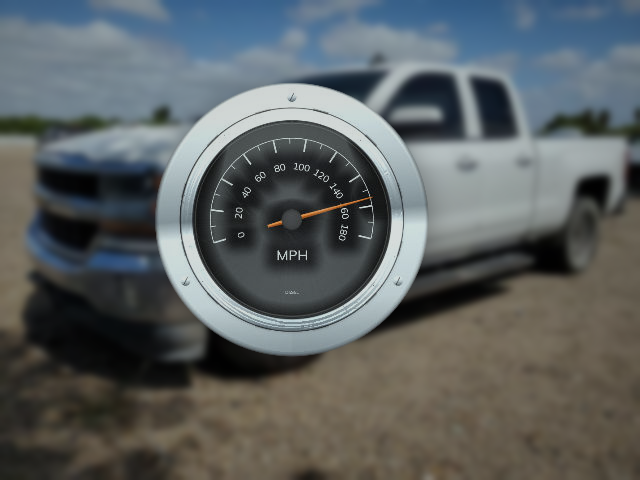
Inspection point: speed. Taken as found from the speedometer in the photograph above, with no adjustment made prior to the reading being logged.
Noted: 155 mph
